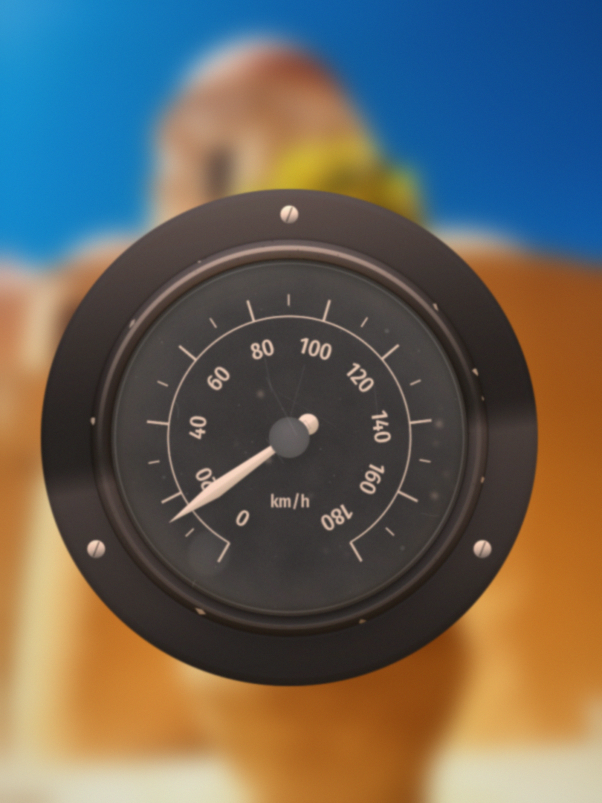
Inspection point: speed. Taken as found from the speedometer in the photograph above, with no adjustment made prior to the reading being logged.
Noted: 15 km/h
